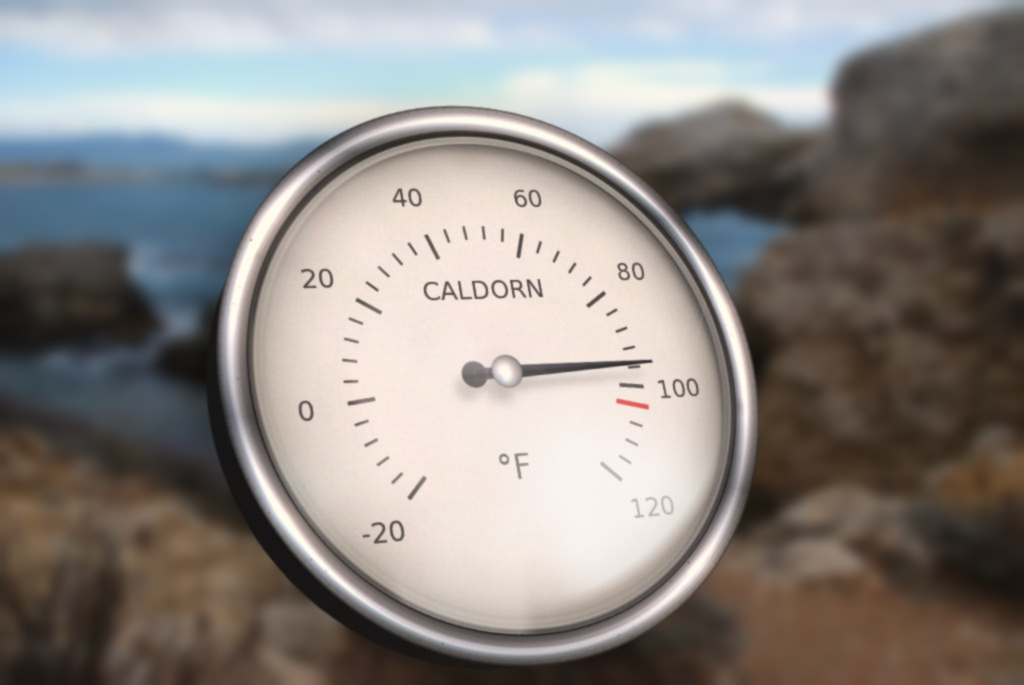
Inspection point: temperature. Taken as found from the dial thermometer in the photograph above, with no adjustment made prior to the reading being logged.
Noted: 96 °F
